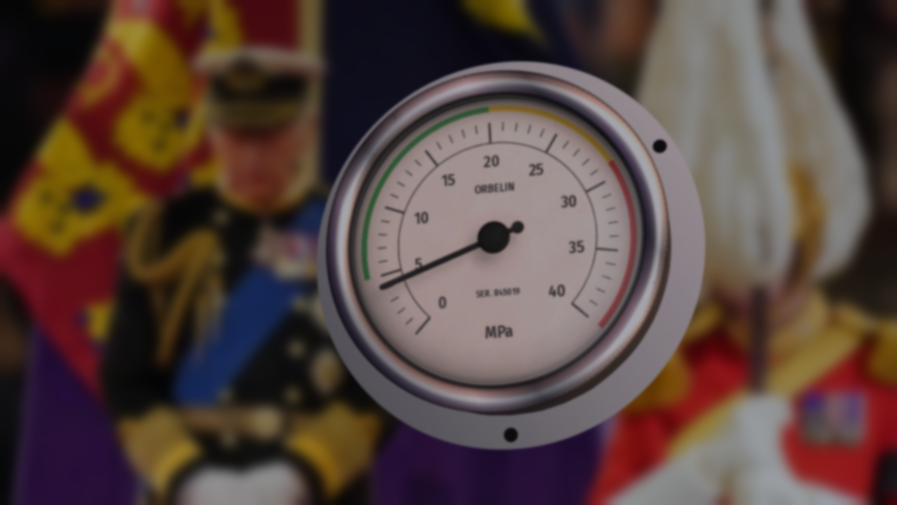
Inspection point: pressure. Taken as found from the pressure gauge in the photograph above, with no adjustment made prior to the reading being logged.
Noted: 4 MPa
